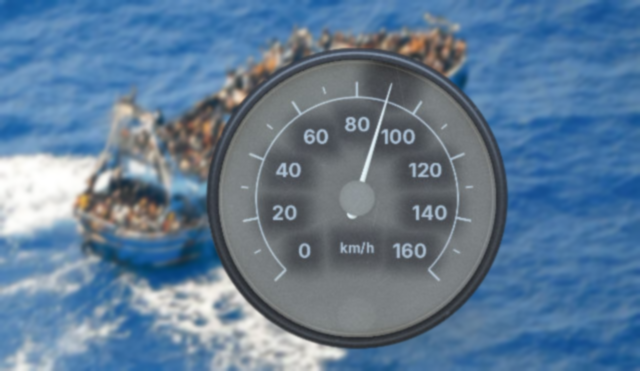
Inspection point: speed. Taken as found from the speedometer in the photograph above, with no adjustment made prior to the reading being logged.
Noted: 90 km/h
